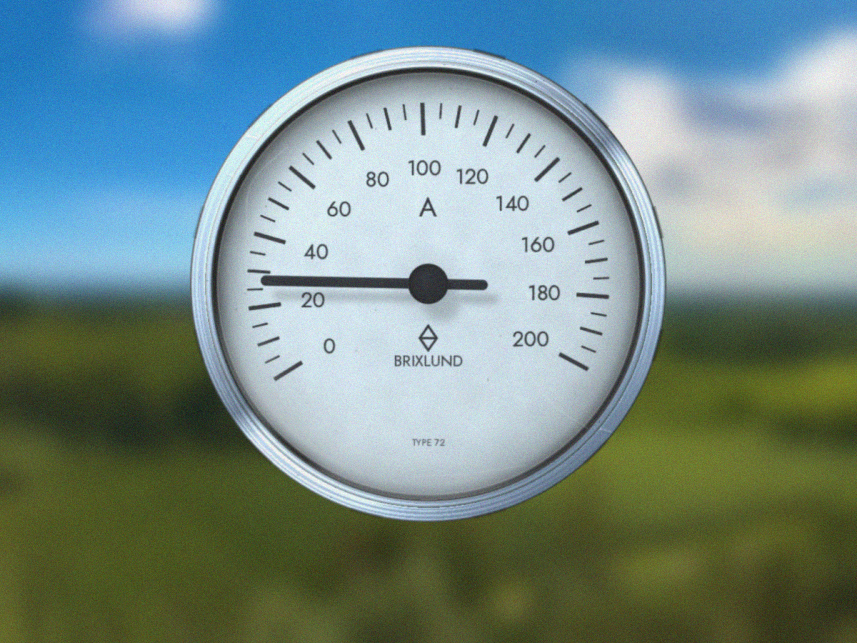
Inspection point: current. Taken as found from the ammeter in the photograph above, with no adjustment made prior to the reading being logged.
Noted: 27.5 A
